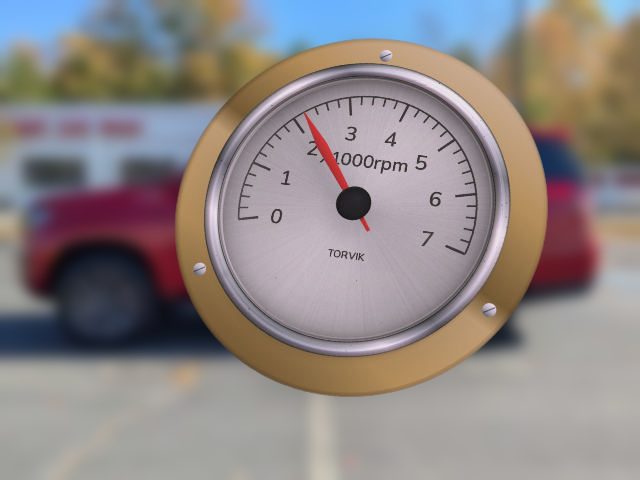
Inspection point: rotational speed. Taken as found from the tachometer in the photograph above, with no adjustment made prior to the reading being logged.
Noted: 2200 rpm
